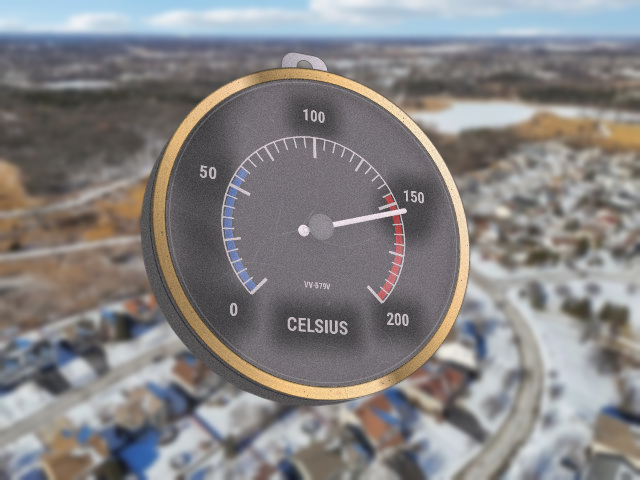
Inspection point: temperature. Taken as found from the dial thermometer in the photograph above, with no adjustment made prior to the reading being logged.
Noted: 155 °C
